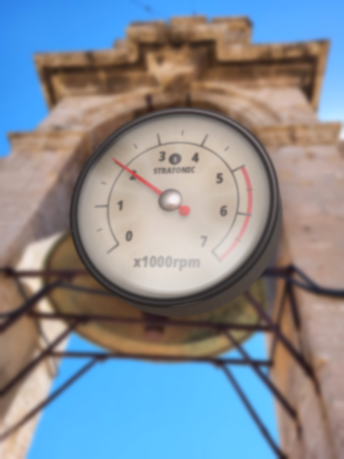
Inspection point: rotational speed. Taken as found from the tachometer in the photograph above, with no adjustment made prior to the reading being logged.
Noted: 2000 rpm
